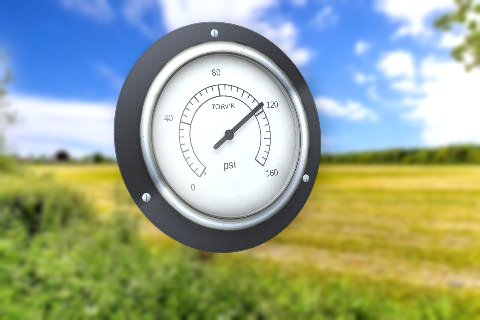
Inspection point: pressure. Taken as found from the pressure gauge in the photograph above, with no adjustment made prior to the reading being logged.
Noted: 115 psi
